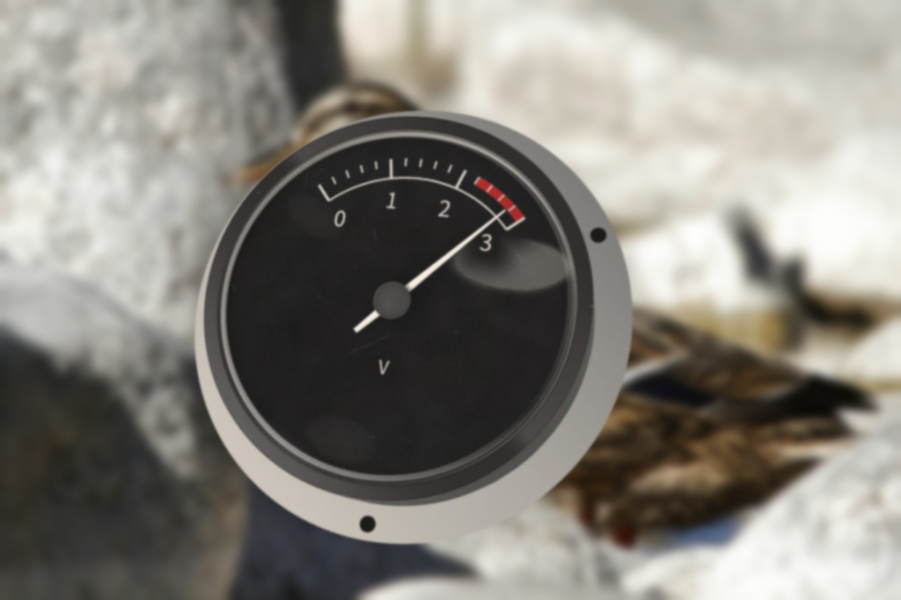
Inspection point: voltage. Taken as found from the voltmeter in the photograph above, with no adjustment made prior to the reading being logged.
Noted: 2.8 V
